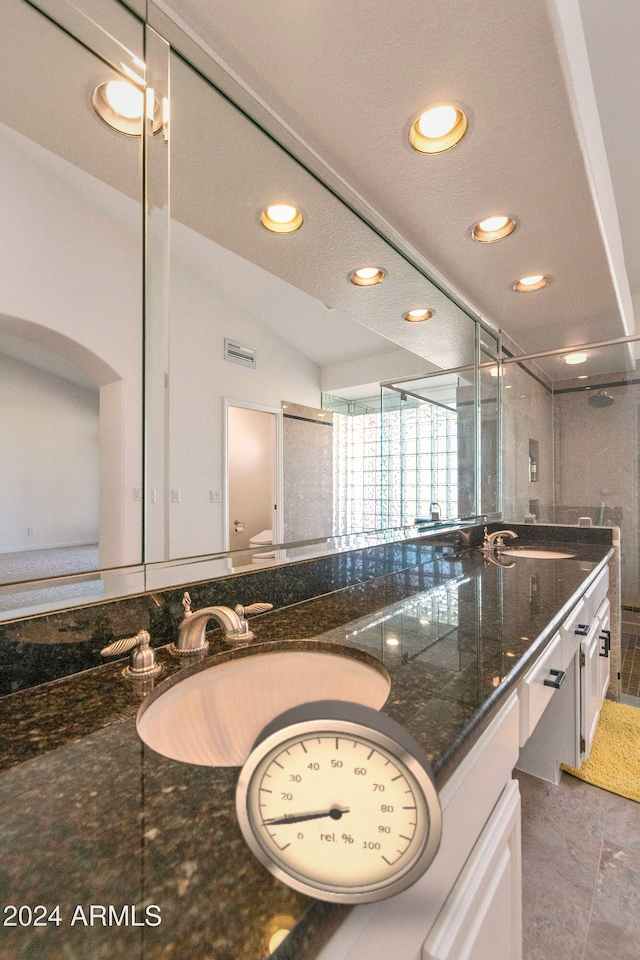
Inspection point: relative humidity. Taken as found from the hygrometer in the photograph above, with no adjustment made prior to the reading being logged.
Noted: 10 %
